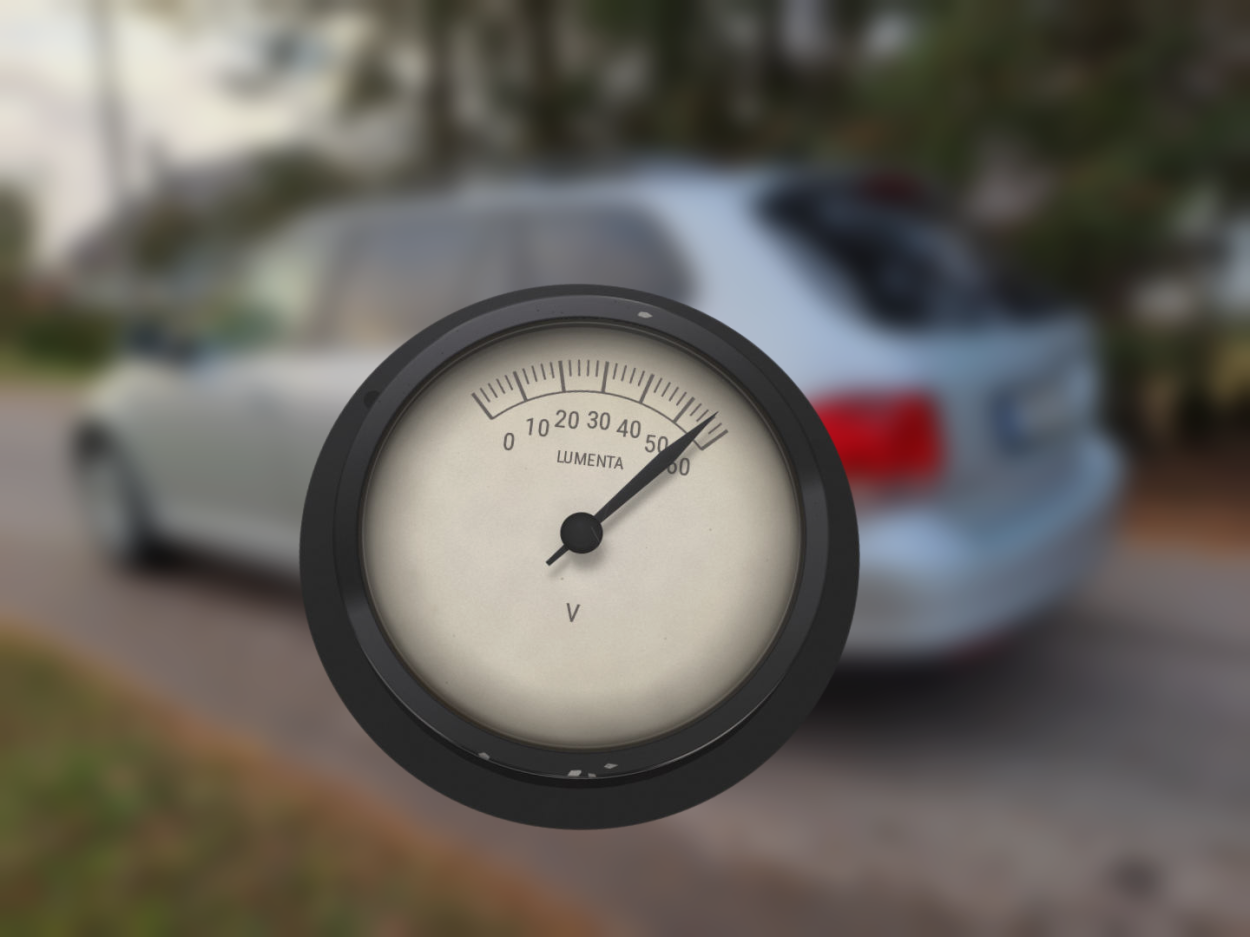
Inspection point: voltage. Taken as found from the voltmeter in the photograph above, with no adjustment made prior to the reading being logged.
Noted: 56 V
